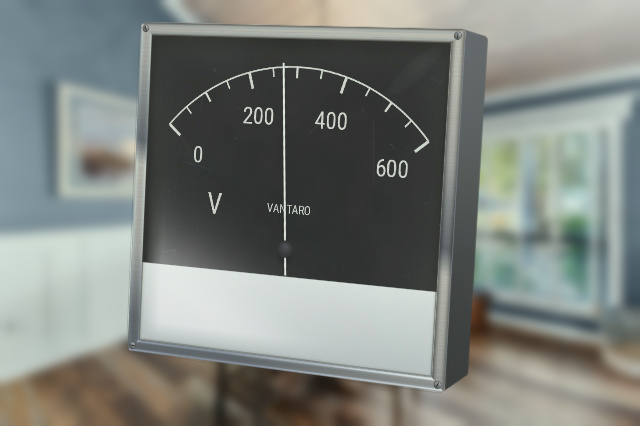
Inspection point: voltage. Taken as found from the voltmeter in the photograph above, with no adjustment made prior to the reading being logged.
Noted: 275 V
